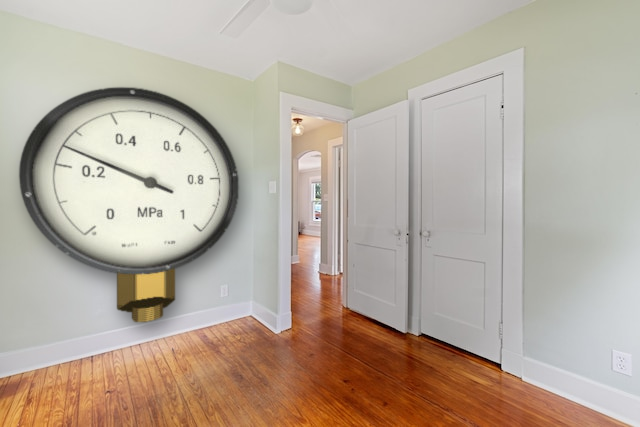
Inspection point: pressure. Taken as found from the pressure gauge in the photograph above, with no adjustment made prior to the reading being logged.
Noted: 0.25 MPa
